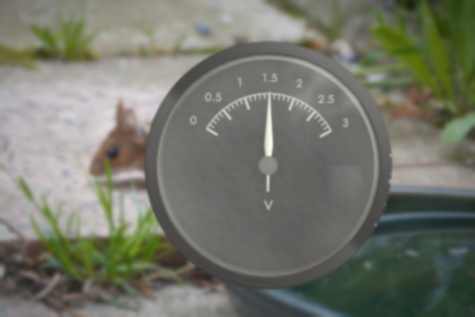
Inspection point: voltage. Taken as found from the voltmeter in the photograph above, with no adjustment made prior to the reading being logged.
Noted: 1.5 V
